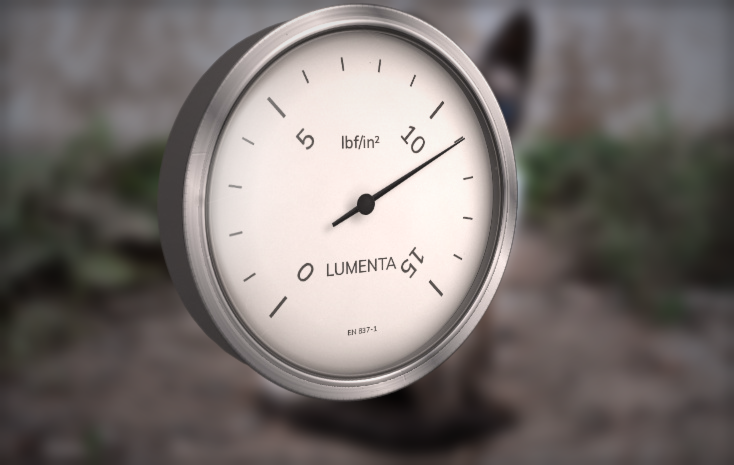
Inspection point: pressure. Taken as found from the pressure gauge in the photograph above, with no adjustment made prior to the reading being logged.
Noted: 11 psi
